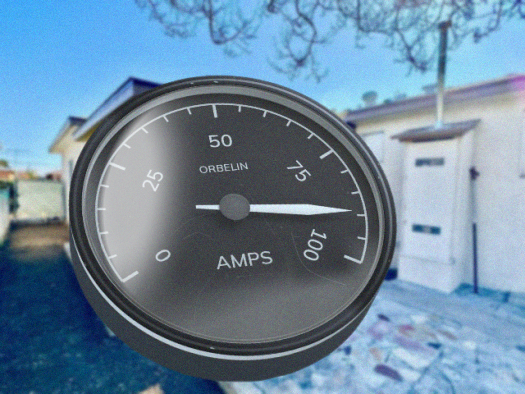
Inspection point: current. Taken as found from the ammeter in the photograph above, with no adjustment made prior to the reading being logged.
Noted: 90 A
